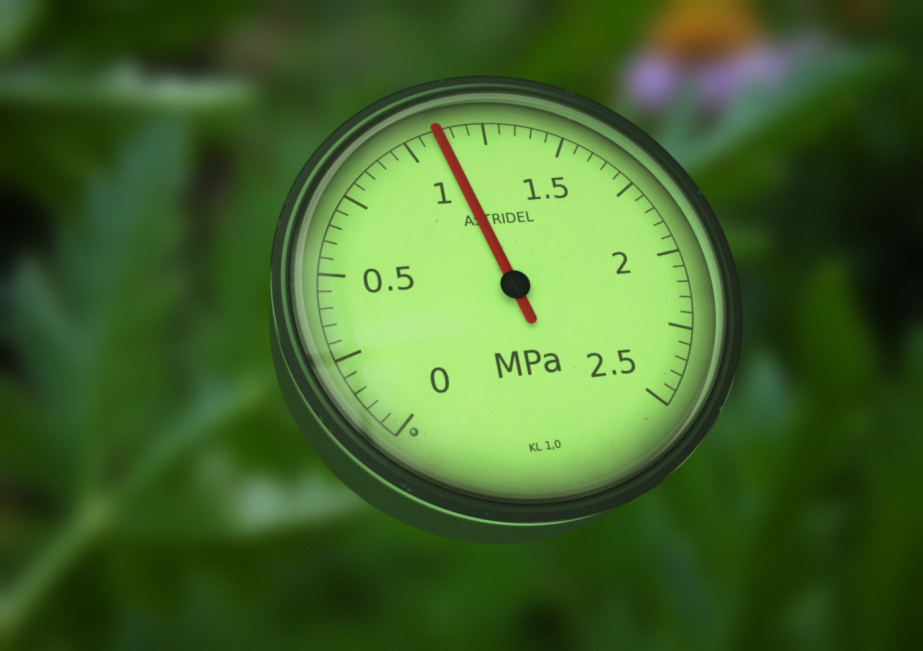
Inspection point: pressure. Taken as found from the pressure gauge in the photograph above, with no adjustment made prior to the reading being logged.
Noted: 1.1 MPa
